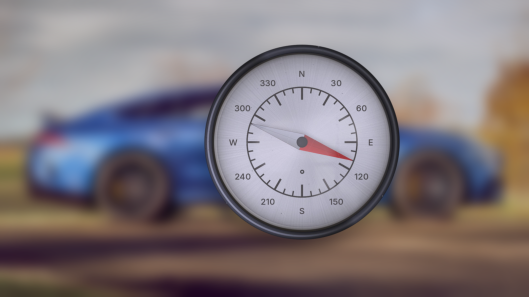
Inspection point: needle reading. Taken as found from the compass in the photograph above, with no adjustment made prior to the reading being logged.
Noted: 110 °
